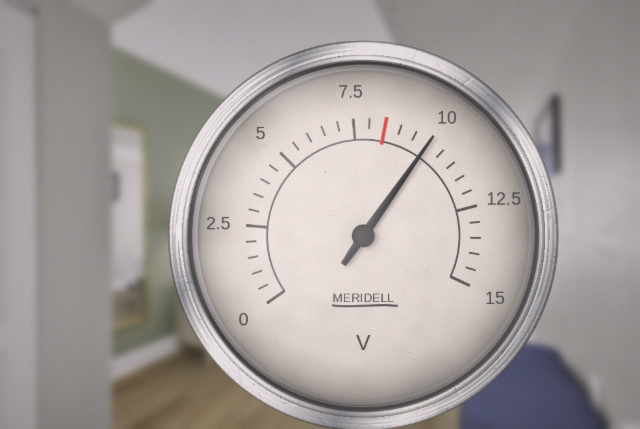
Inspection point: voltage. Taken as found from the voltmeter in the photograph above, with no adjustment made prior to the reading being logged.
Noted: 10 V
